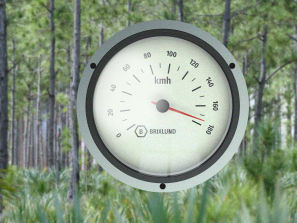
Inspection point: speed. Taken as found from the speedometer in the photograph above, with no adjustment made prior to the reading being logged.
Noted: 175 km/h
